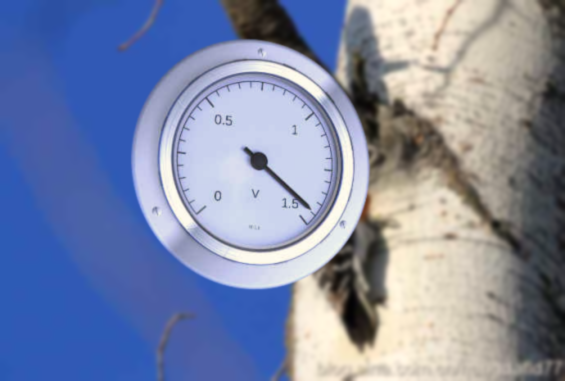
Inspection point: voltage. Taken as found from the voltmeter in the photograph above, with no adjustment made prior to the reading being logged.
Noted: 1.45 V
